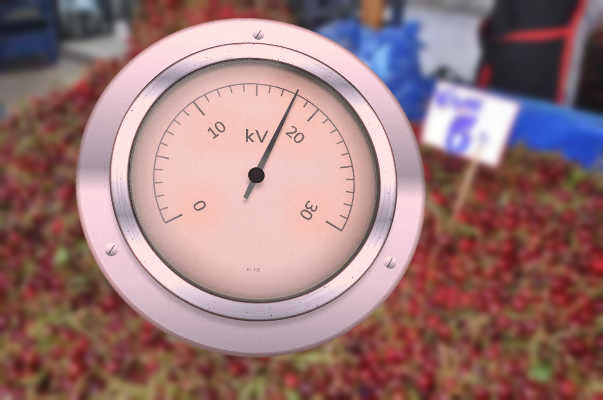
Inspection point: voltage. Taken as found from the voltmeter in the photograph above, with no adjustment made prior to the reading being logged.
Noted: 18 kV
